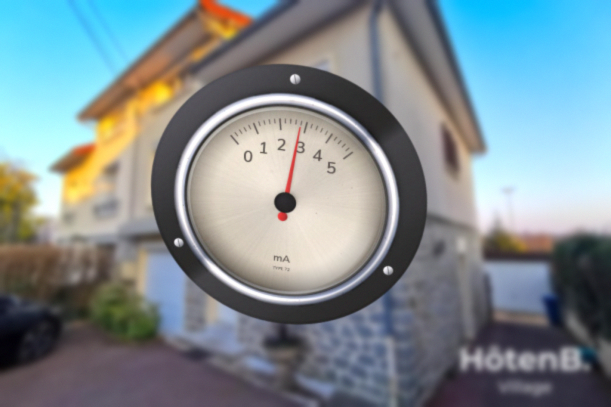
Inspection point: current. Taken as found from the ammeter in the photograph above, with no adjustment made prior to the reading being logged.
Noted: 2.8 mA
